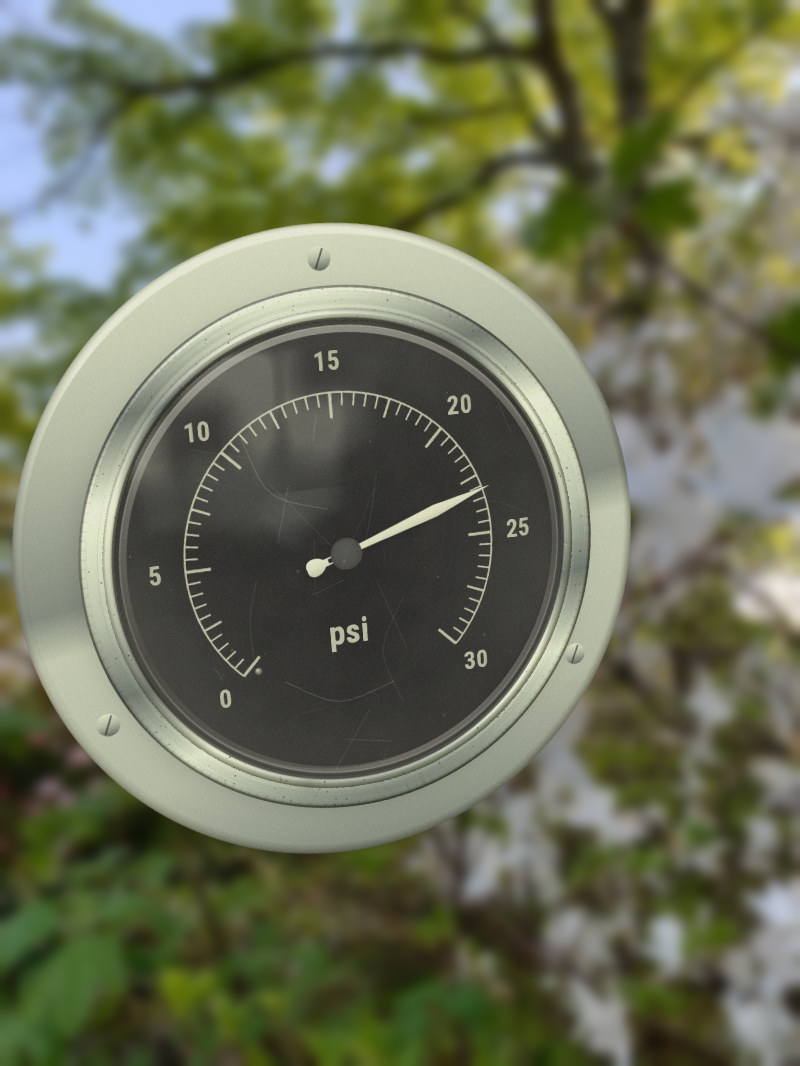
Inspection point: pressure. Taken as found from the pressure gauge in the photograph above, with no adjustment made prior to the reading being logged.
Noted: 23 psi
